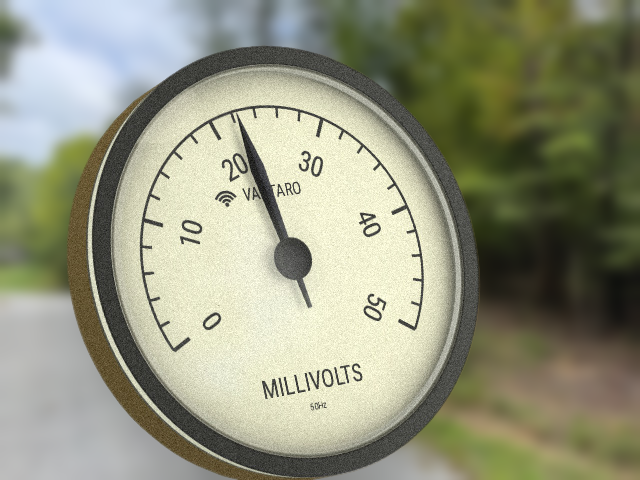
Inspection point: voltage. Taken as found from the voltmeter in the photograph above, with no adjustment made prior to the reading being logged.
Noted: 22 mV
